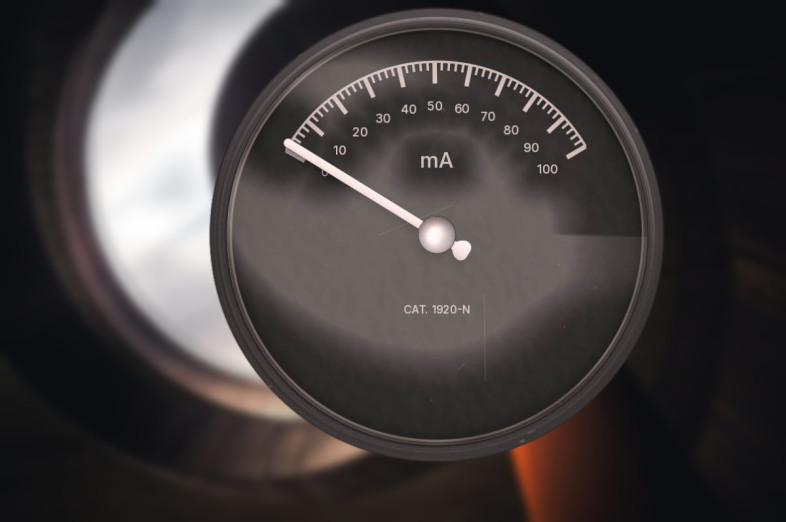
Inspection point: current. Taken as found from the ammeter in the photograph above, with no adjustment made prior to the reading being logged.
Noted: 2 mA
